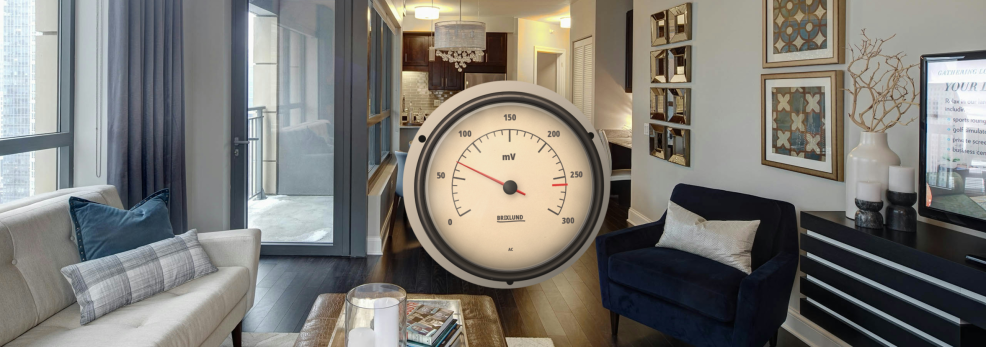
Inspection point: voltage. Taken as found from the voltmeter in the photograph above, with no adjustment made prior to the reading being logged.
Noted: 70 mV
